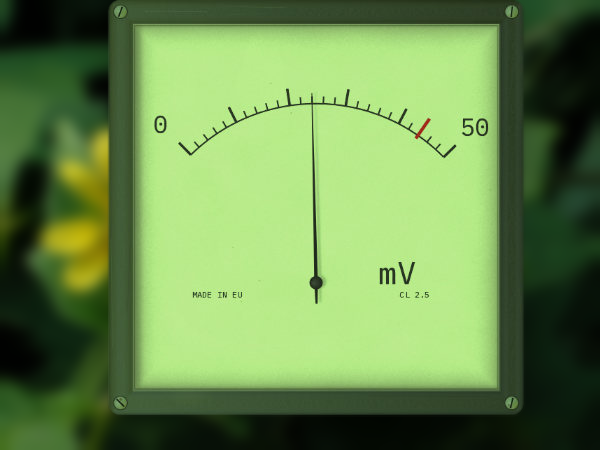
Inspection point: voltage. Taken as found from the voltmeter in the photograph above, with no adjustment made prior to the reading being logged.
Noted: 24 mV
